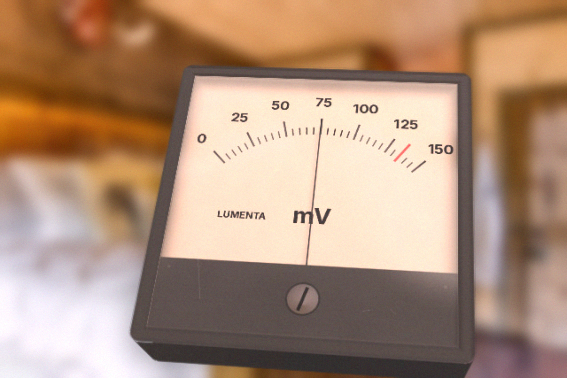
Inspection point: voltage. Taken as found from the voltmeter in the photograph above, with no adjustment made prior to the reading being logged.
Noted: 75 mV
